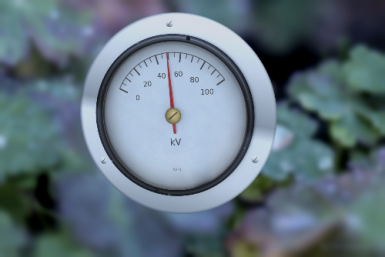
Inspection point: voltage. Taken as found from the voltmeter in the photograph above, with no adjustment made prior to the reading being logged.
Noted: 50 kV
